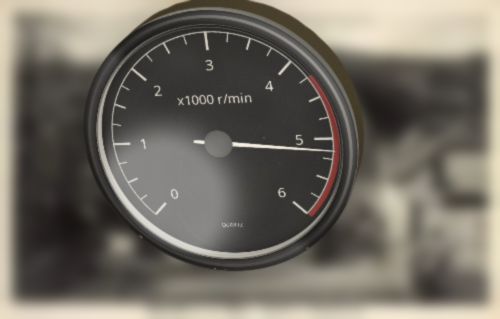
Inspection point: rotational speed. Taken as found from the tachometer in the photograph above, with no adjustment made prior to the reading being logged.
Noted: 5125 rpm
